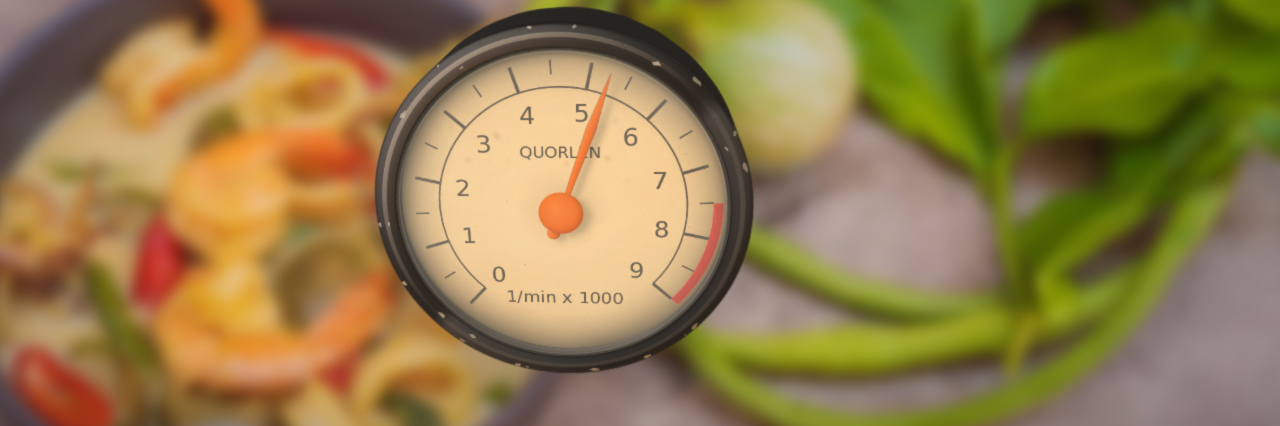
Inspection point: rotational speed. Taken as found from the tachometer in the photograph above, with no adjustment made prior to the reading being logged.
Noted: 5250 rpm
